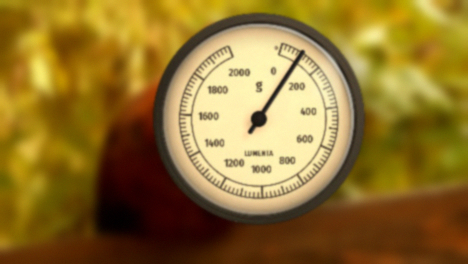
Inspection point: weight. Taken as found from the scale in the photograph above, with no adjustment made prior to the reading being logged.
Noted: 100 g
